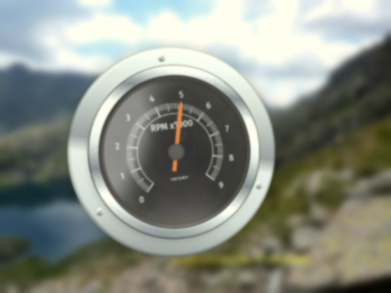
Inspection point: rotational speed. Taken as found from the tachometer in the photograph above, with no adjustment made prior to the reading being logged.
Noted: 5000 rpm
